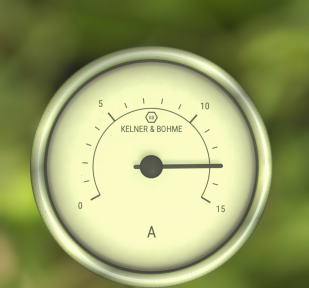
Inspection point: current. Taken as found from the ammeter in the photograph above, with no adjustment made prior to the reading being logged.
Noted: 13 A
